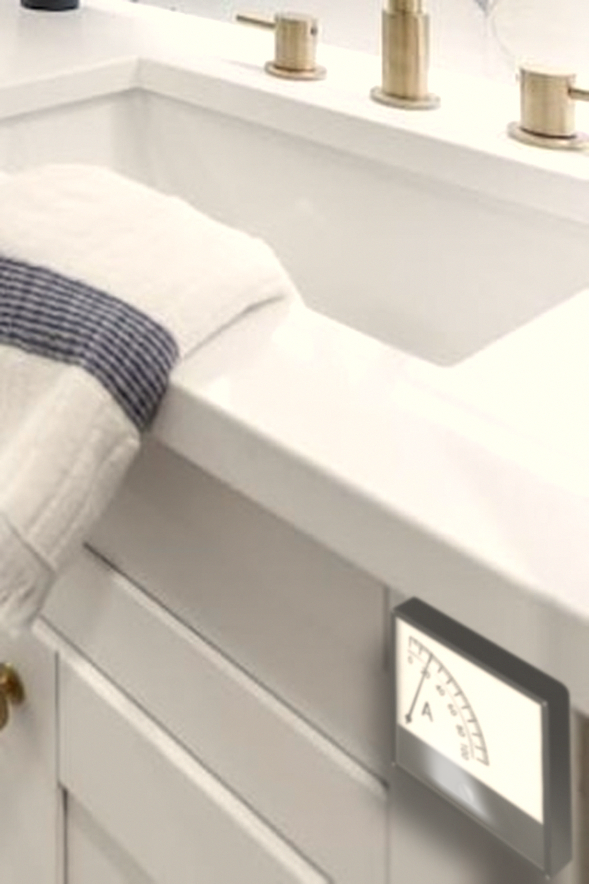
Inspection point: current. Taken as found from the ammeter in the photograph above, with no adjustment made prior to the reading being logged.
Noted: 20 A
